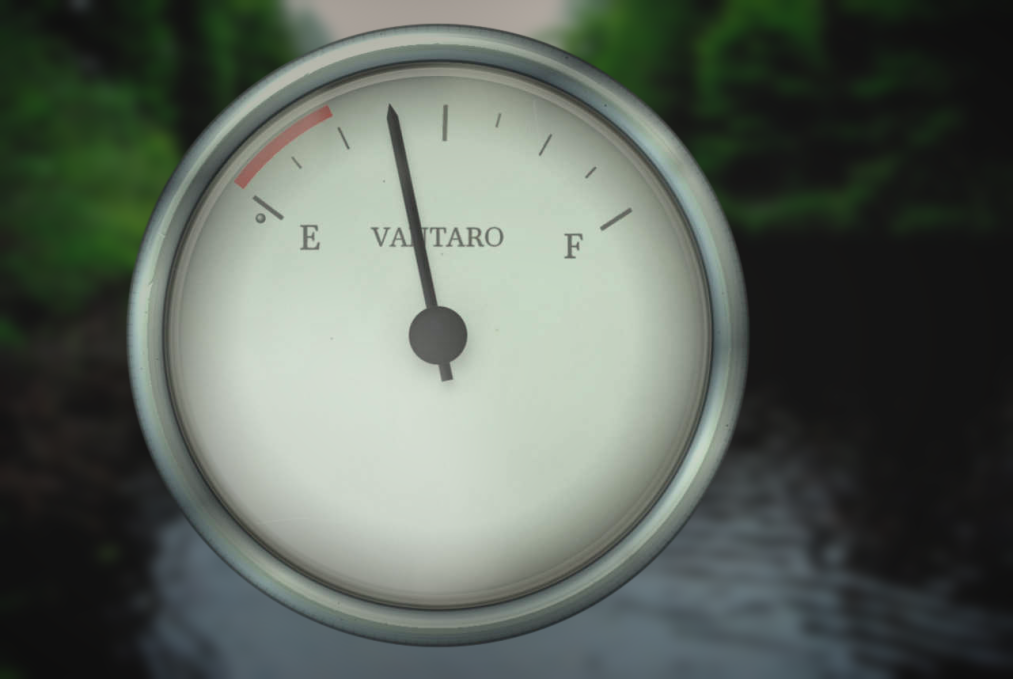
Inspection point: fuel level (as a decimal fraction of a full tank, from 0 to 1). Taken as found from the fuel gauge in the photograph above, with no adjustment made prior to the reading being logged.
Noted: 0.375
